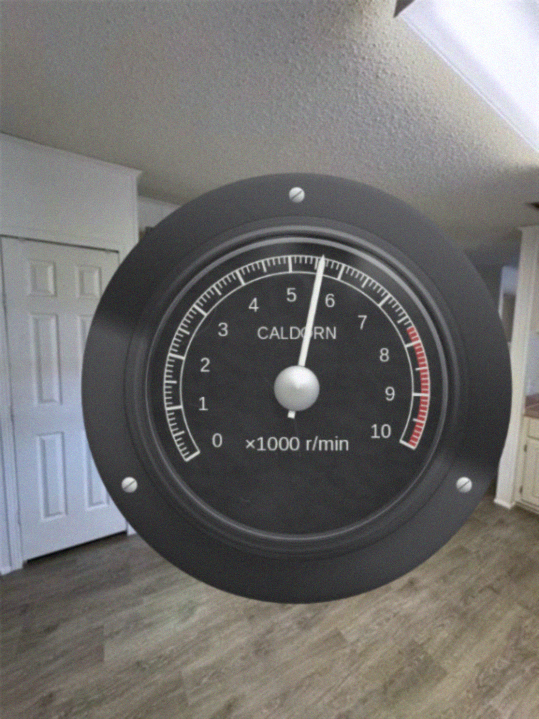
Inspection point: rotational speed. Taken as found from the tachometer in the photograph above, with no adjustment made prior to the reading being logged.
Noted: 5600 rpm
